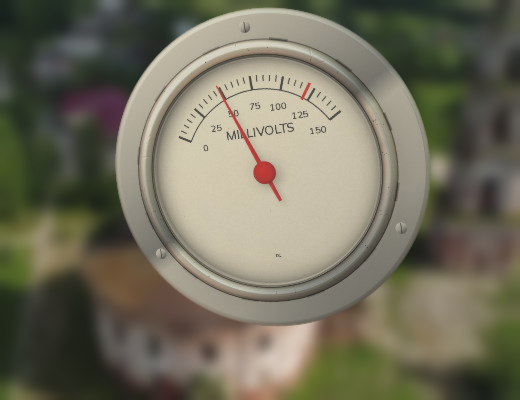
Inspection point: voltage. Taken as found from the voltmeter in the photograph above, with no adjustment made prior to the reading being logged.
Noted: 50 mV
